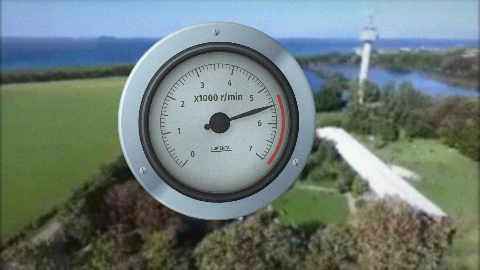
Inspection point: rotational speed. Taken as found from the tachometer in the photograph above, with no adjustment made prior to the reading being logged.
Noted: 5500 rpm
